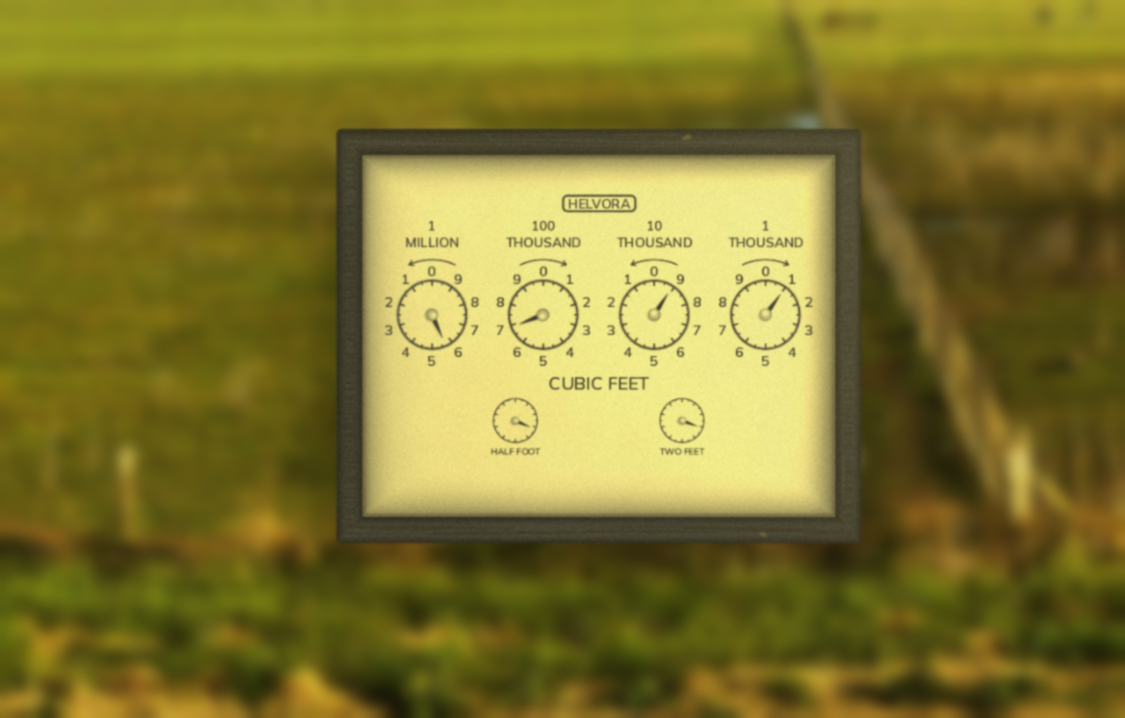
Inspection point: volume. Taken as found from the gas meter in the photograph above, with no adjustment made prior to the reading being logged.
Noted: 569100 ft³
